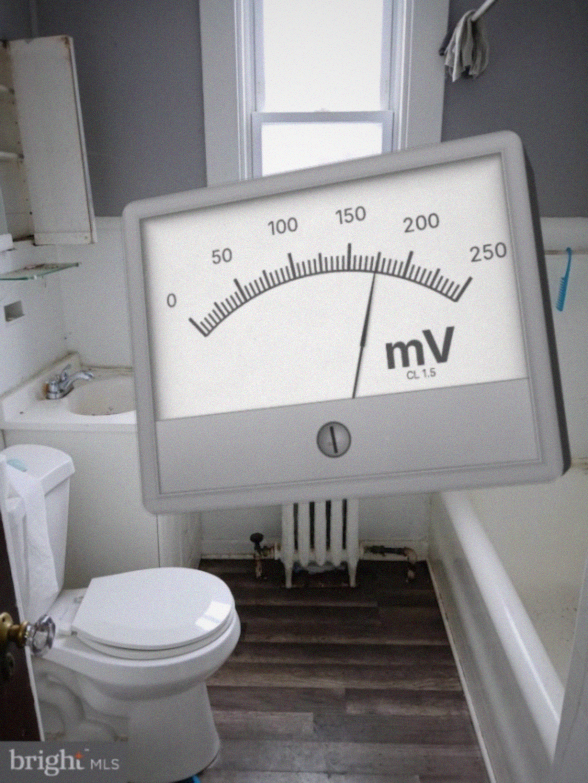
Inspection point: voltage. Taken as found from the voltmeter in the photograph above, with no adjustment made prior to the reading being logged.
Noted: 175 mV
